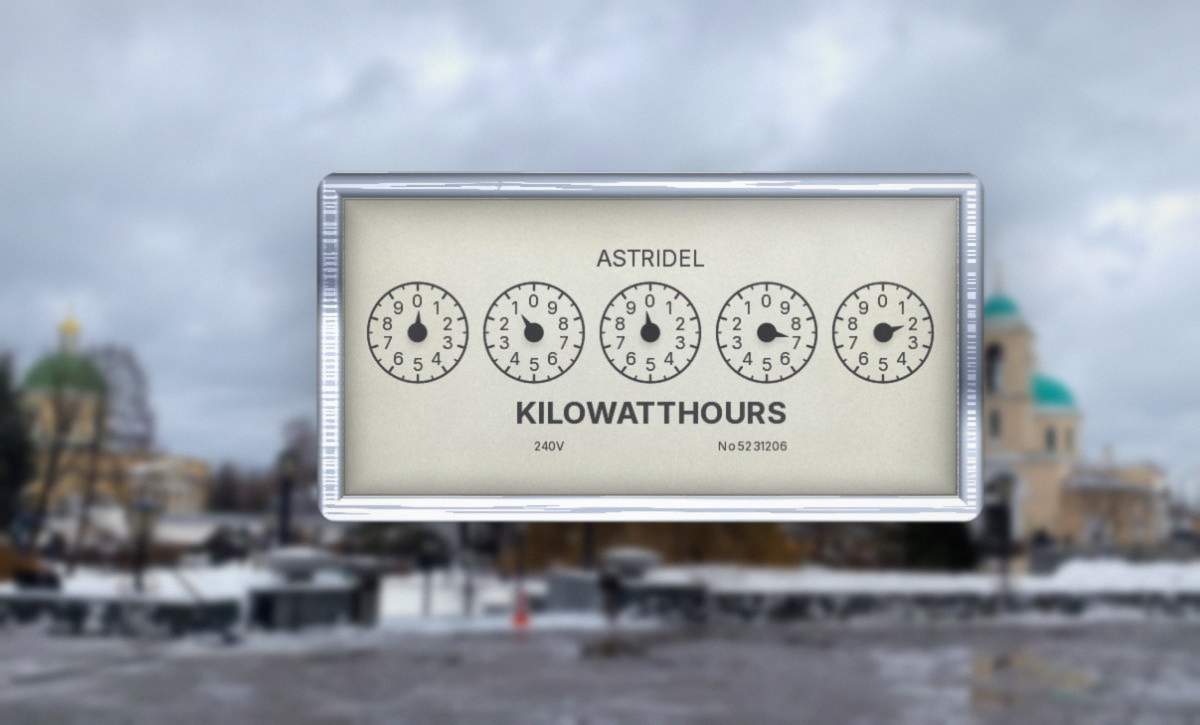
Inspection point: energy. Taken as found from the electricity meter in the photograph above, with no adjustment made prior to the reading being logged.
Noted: 972 kWh
